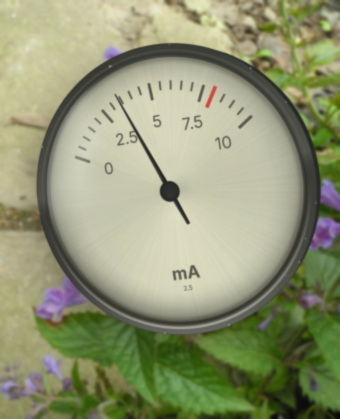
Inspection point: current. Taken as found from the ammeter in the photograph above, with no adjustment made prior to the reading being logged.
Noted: 3.5 mA
